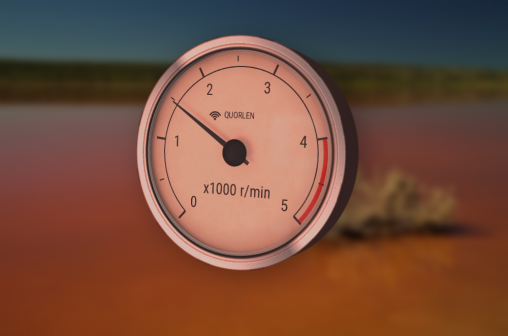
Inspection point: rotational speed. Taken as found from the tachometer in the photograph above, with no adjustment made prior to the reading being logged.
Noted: 1500 rpm
